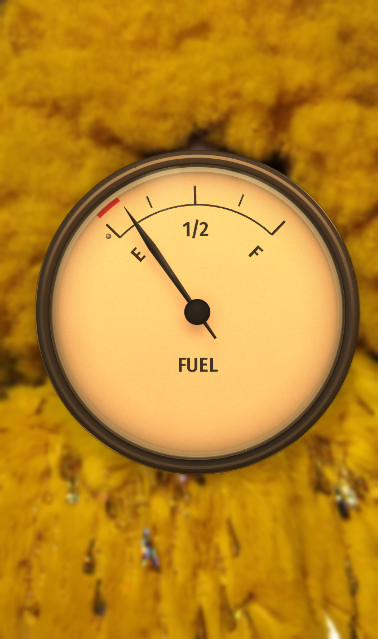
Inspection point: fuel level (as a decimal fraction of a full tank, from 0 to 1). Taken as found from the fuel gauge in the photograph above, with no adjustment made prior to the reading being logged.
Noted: 0.125
